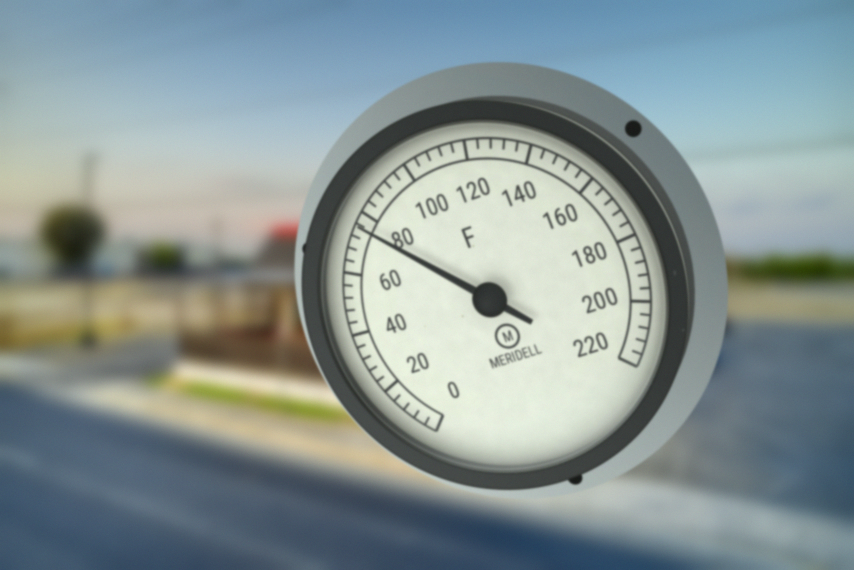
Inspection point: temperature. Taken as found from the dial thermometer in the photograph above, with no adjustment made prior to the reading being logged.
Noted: 76 °F
